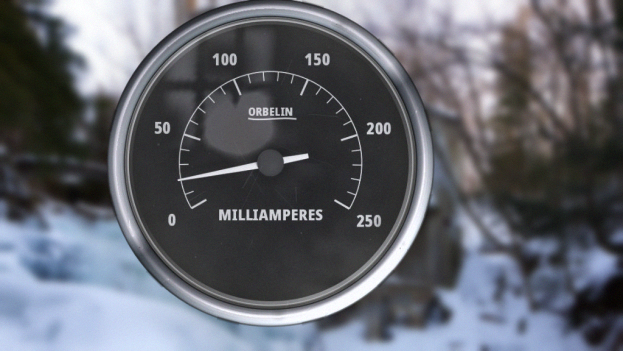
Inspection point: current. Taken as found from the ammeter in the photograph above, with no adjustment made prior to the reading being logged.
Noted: 20 mA
